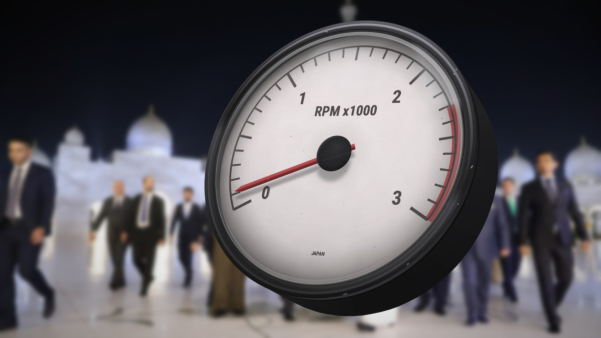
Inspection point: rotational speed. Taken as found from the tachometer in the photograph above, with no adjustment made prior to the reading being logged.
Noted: 100 rpm
